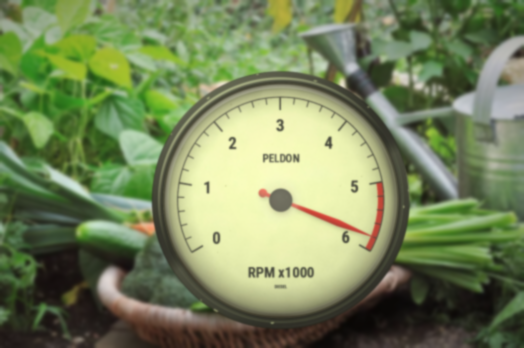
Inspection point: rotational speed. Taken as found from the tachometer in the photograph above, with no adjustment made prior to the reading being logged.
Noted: 5800 rpm
